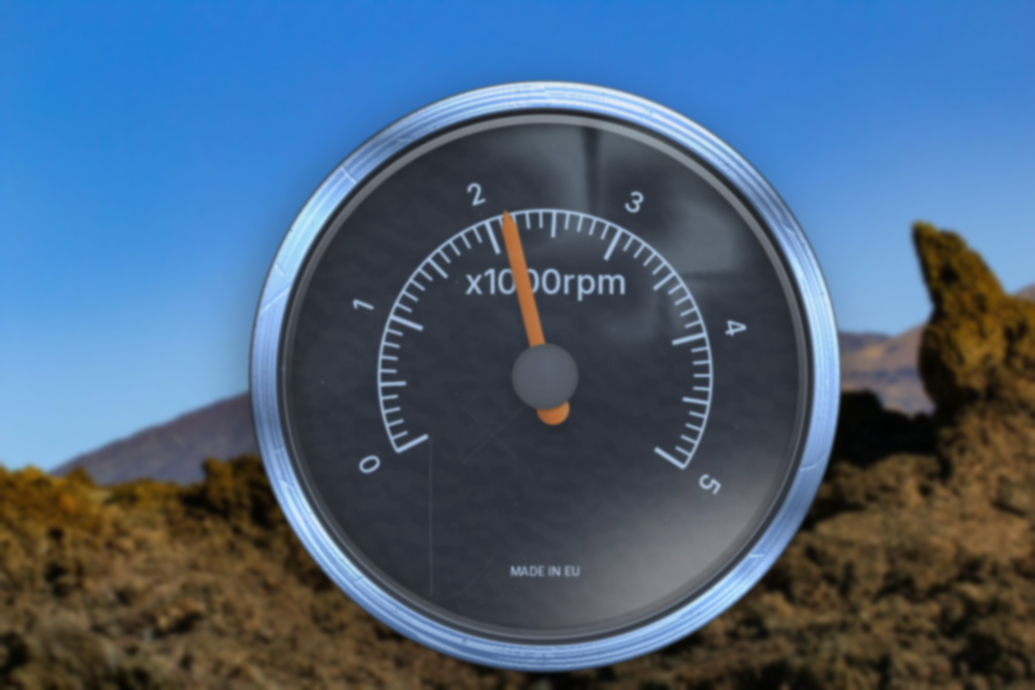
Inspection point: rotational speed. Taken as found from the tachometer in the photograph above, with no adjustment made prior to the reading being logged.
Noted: 2150 rpm
